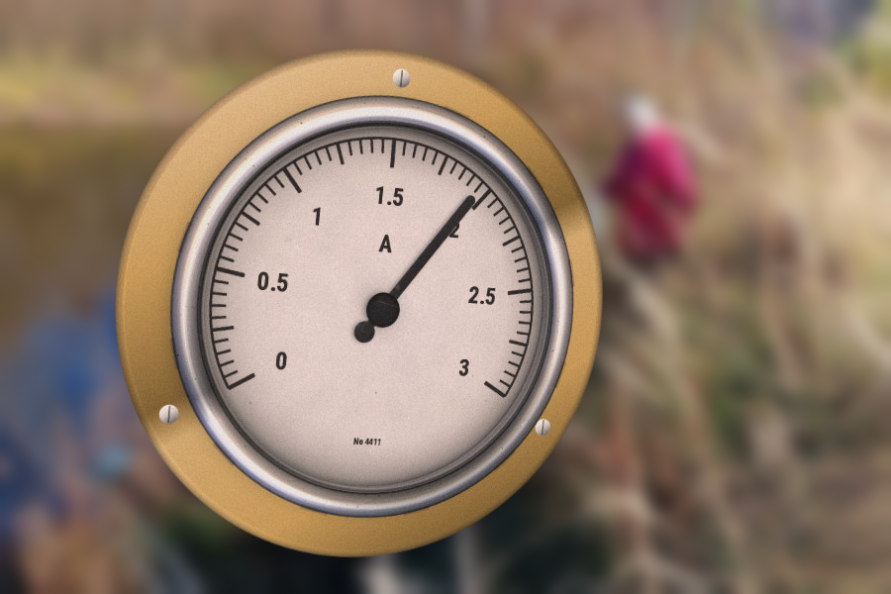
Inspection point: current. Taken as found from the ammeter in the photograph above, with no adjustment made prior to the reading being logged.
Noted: 1.95 A
